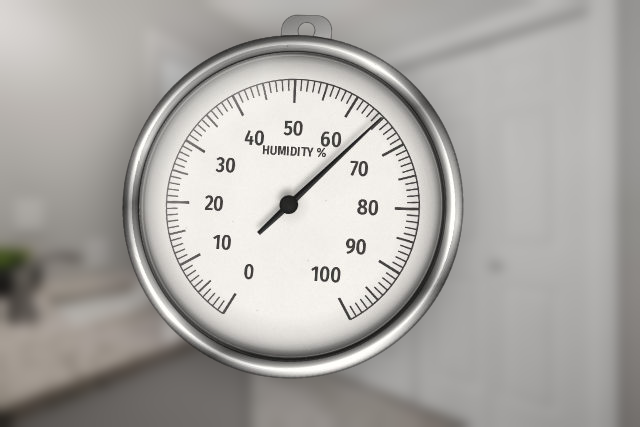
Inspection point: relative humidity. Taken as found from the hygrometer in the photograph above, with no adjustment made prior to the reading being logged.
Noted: 65 %
